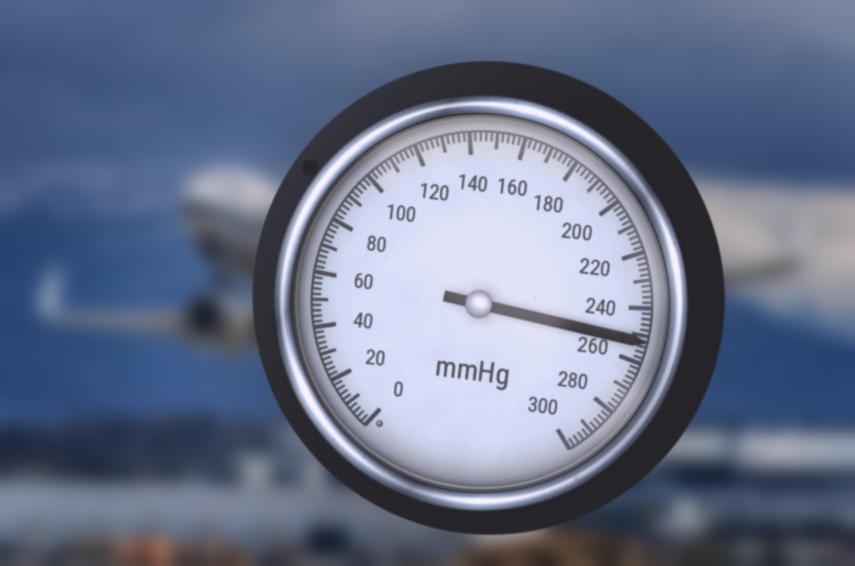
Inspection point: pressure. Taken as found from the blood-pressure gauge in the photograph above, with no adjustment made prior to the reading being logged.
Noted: 252 mmHg
